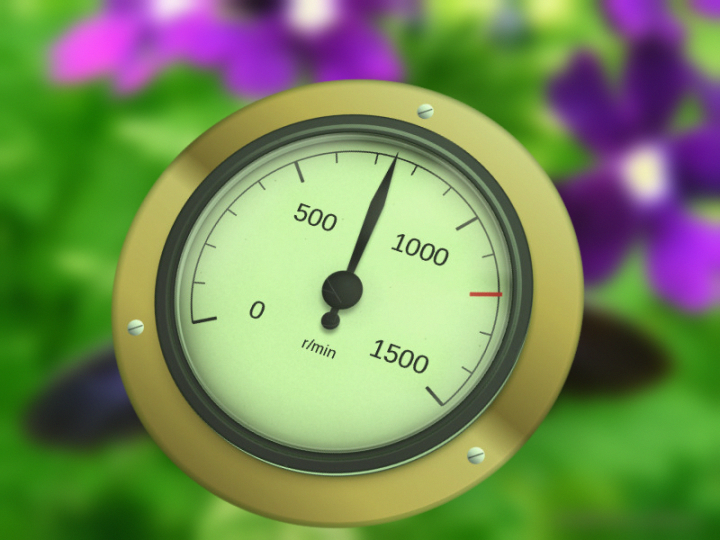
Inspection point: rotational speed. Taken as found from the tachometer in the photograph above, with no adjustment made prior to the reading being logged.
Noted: 750 rpm
